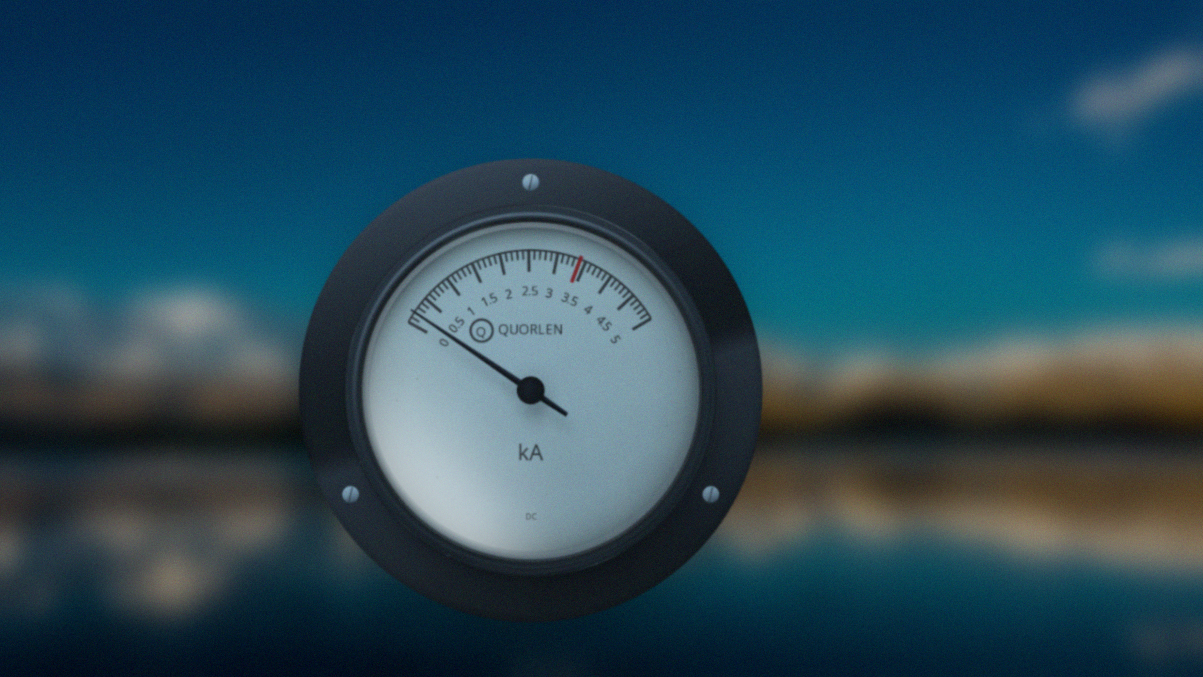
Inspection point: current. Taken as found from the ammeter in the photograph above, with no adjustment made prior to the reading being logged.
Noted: 0.2 kA
